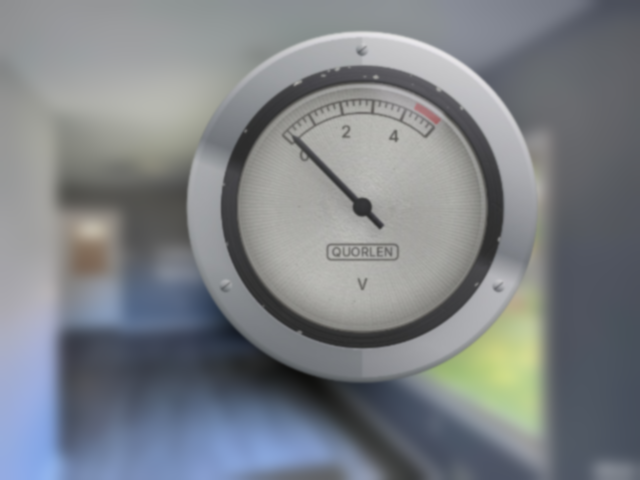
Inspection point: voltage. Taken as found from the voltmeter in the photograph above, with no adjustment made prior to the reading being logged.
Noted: 0.2 V
